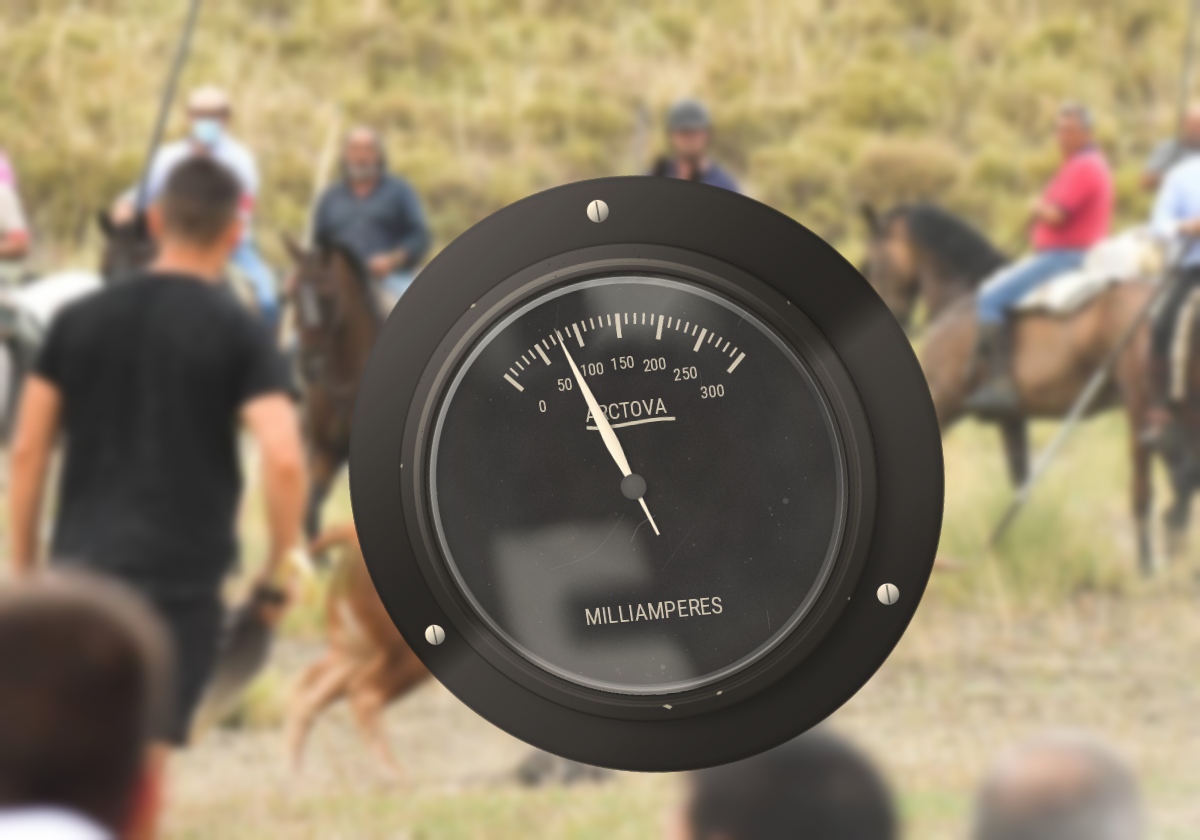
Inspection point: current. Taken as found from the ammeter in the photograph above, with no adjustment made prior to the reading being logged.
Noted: 80 mA
